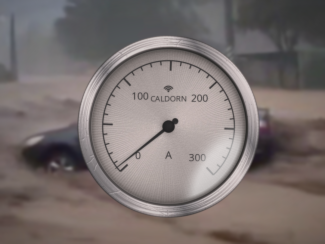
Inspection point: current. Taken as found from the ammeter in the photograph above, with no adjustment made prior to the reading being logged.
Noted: 5 A
